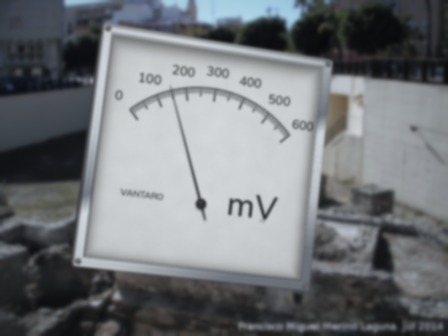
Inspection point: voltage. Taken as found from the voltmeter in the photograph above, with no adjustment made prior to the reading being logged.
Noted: 150 mV
